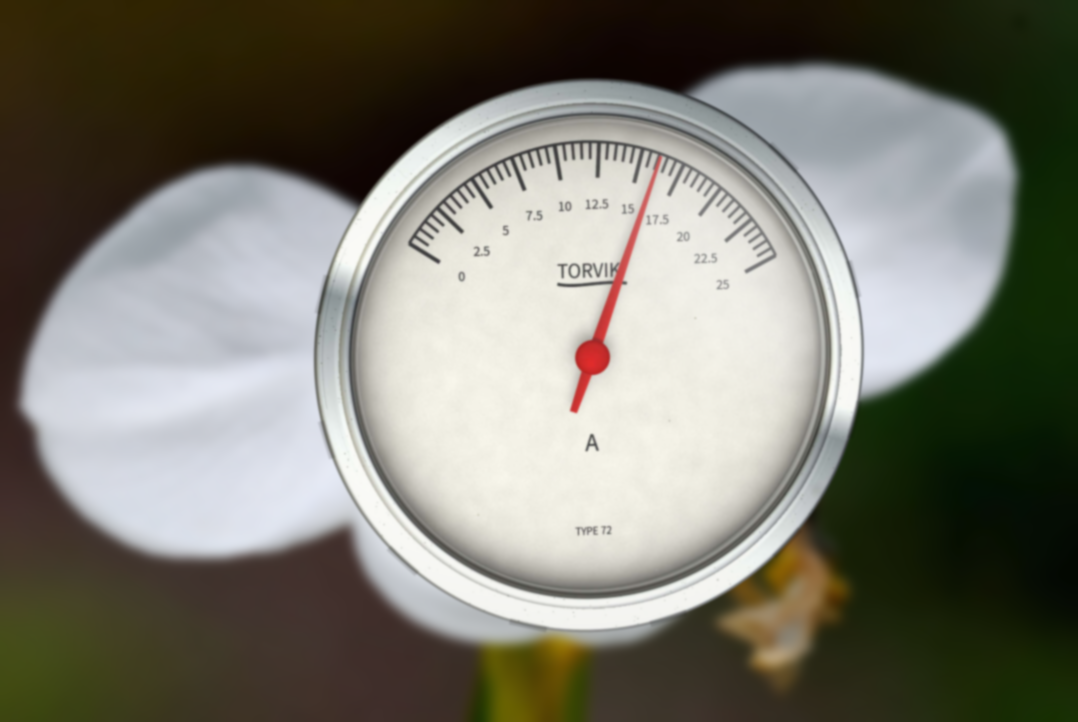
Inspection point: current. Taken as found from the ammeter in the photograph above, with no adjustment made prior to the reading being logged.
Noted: 16 A
